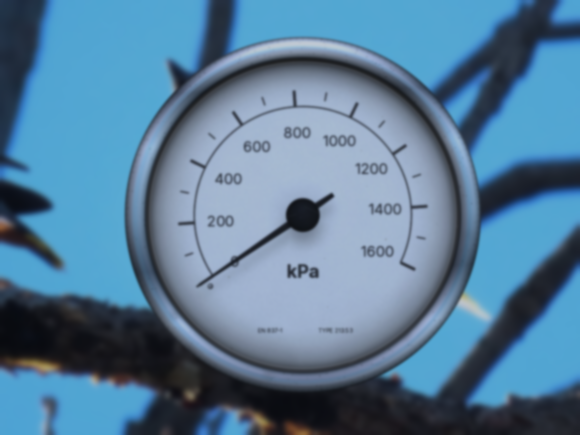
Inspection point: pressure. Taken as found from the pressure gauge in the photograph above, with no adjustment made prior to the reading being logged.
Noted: 0 kPa
